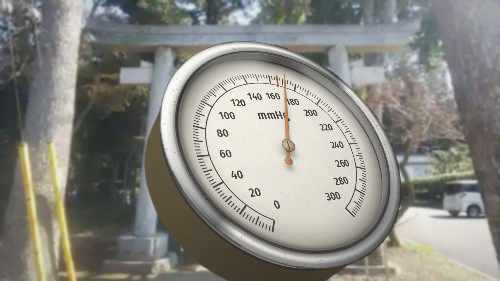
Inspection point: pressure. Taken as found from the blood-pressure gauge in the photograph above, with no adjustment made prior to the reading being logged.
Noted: 170 mmHg
